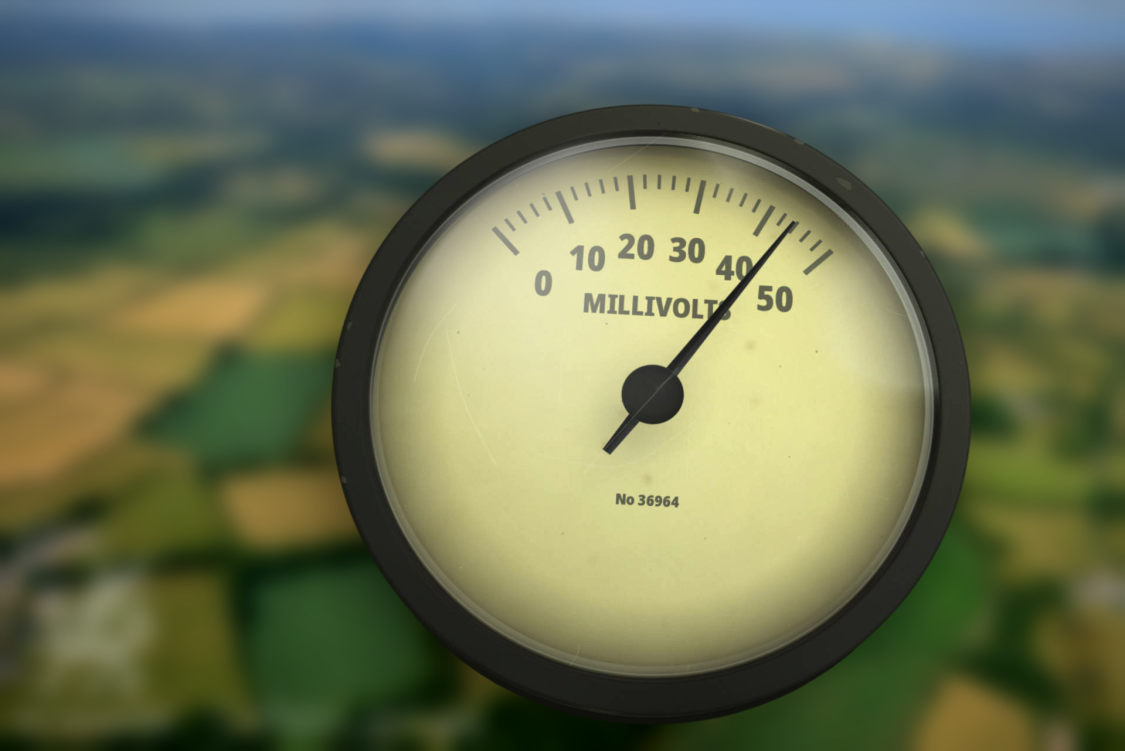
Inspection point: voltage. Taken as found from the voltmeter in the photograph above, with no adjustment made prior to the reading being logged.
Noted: 44 mV
